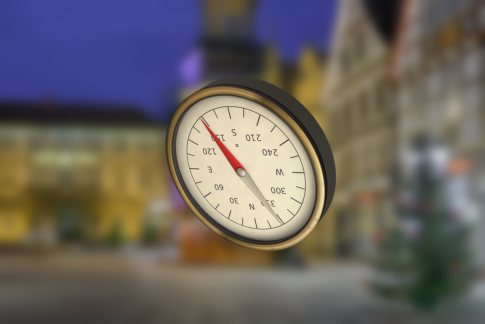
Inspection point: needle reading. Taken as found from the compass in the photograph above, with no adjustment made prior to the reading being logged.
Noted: 150 °
